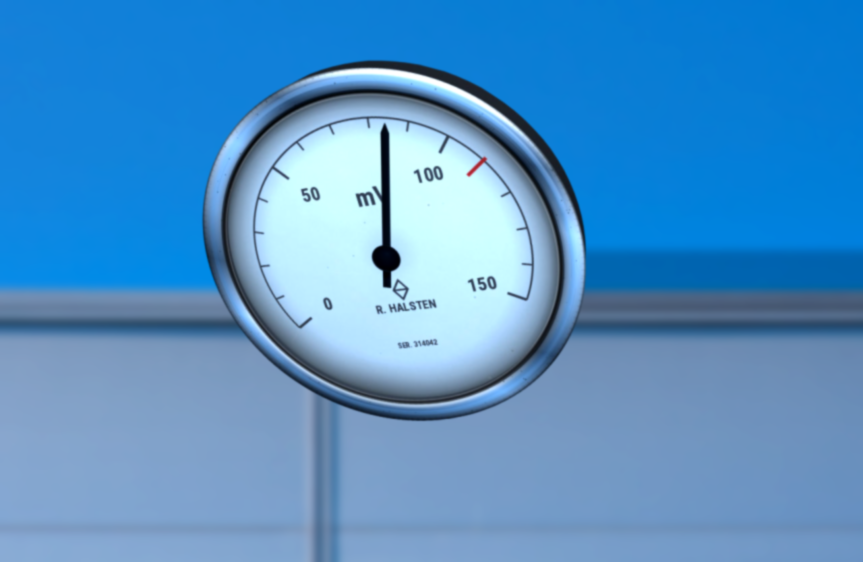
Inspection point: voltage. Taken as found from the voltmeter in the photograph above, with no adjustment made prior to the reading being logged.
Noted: 85 mV
